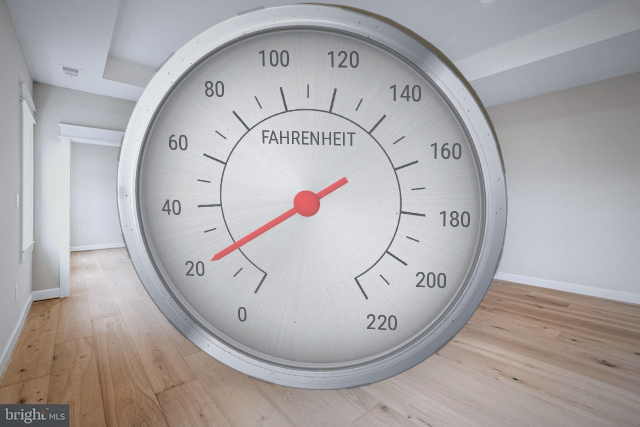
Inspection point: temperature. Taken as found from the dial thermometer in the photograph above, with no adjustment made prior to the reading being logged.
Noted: 20 °F
